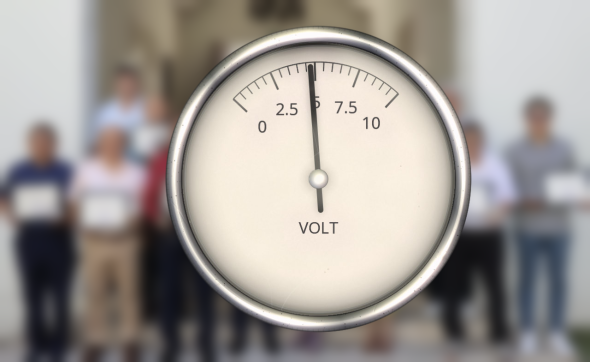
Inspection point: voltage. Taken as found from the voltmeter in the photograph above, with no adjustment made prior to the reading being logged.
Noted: 4.75 V
